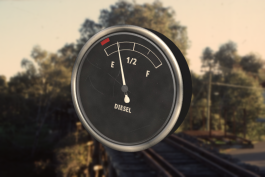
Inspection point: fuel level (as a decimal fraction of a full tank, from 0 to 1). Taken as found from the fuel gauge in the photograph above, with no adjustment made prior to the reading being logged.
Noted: 0.25
